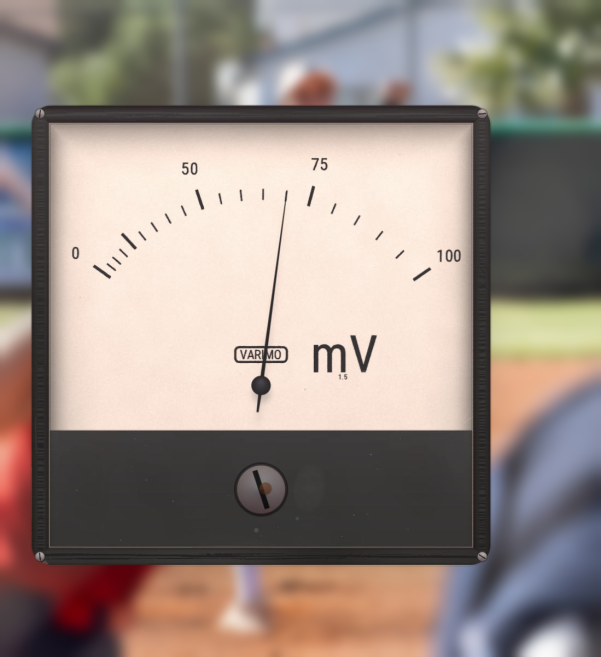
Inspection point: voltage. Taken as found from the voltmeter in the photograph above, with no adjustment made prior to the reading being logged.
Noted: 70 mV
